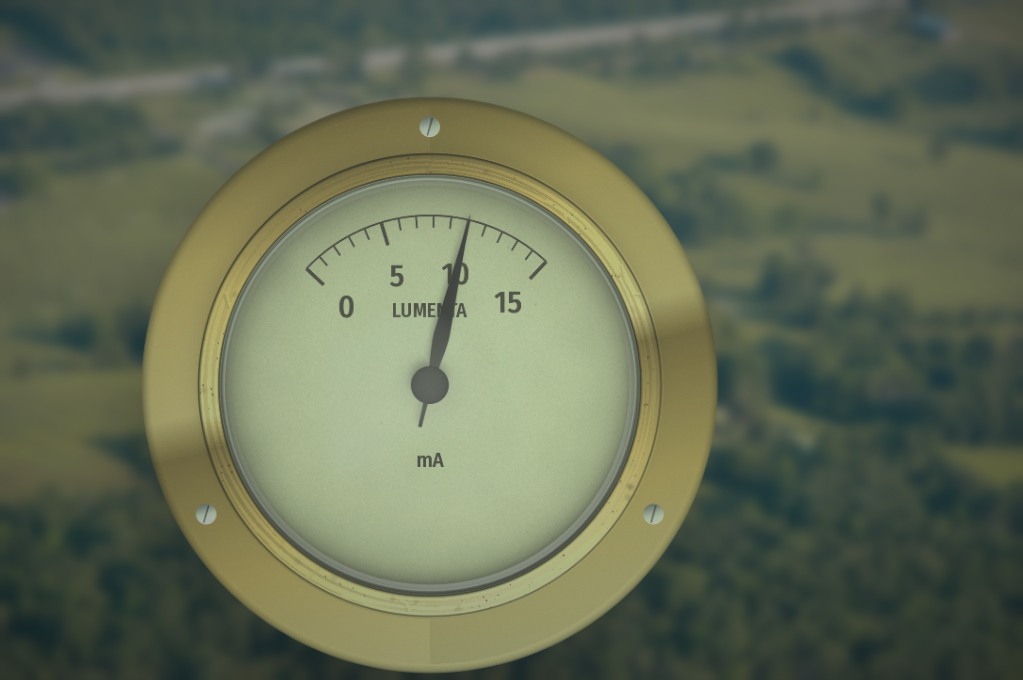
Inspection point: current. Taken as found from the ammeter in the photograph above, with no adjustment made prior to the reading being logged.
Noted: 10 mA
